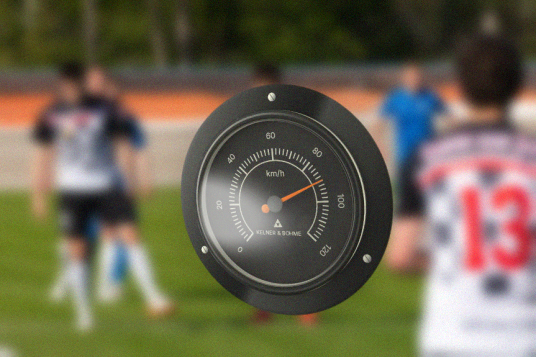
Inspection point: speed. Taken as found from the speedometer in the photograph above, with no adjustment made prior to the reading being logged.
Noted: 90 km/h
